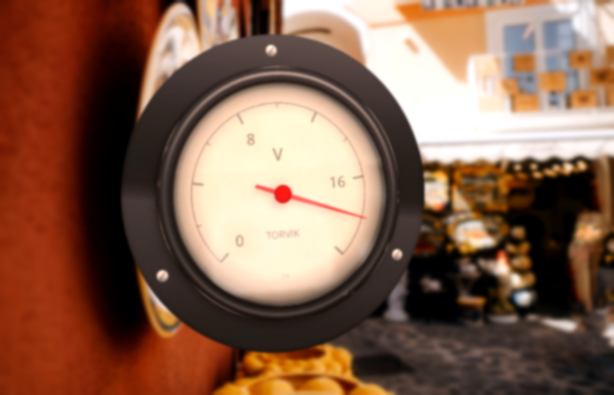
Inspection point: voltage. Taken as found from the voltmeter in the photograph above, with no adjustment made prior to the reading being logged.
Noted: 18 V
